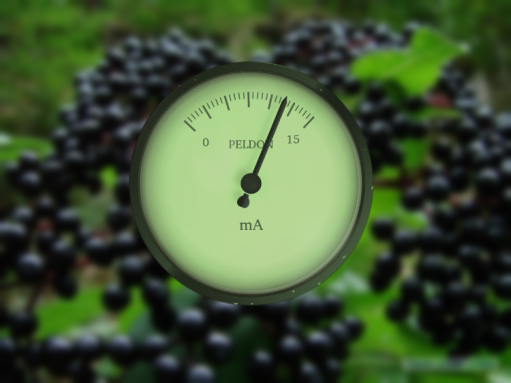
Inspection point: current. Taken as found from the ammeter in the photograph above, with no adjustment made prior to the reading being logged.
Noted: 11.5 mA
